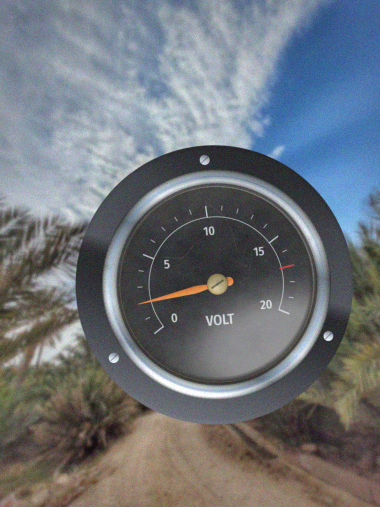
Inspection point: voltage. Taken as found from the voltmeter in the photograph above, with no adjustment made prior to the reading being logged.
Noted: 2 V
